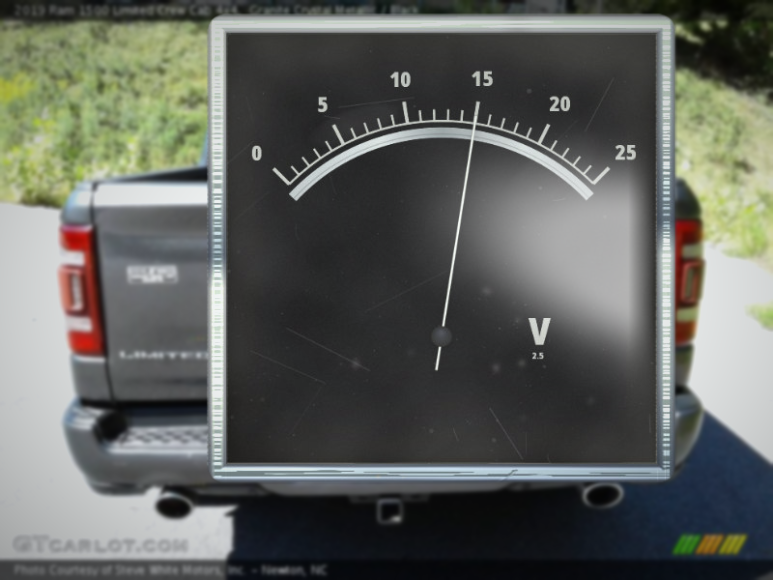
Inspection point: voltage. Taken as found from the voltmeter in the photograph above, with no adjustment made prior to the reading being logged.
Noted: 15 V
